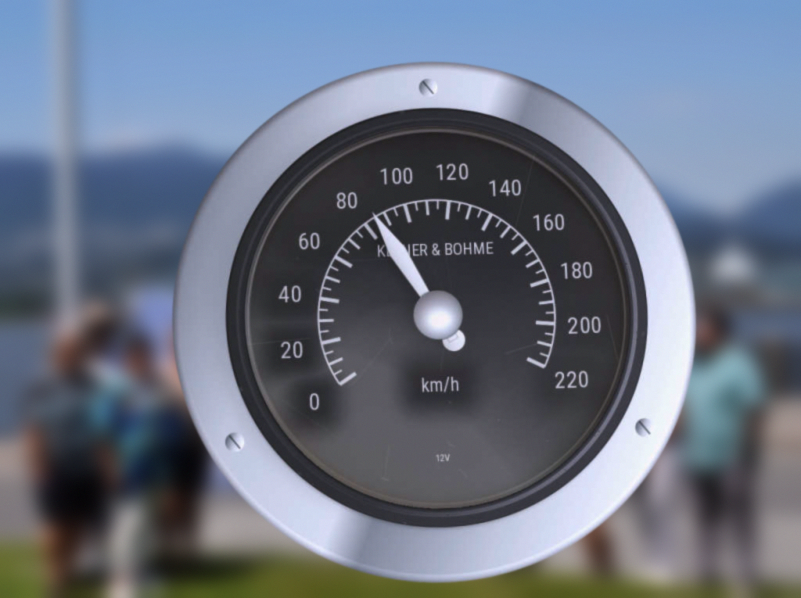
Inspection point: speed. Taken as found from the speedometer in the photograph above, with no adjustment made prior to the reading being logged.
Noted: 85 km/h
